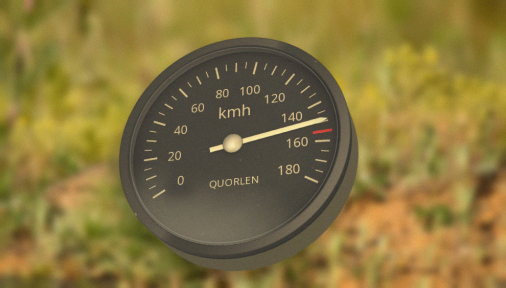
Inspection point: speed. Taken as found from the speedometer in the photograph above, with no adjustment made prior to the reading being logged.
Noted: 150 km/h
